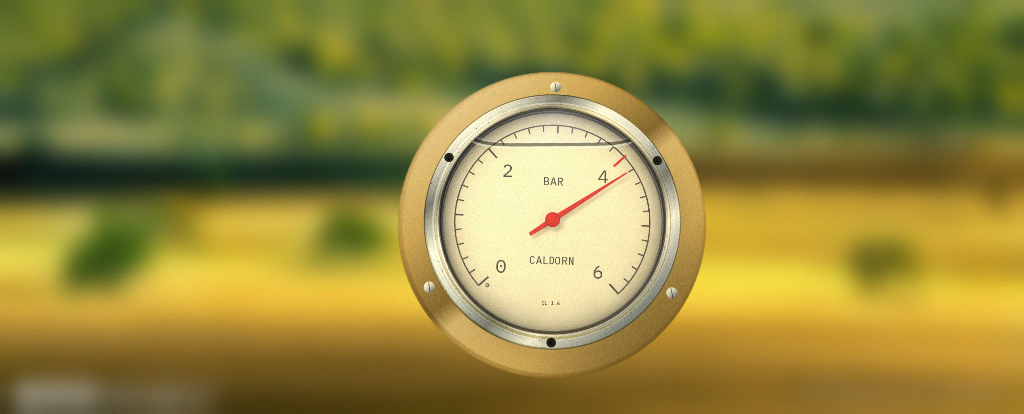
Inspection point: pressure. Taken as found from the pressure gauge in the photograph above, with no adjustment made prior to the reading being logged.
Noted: 4.2 bar
